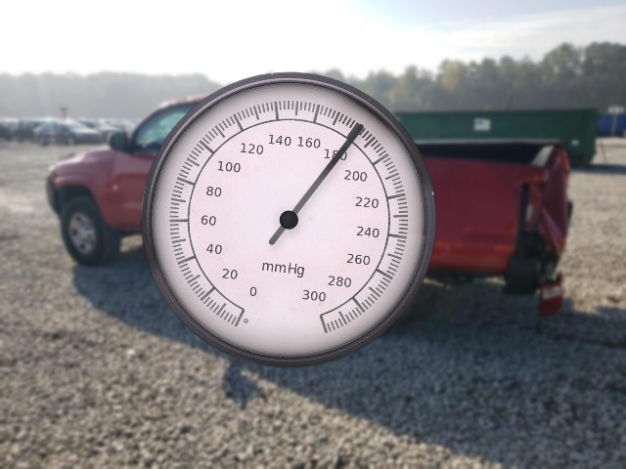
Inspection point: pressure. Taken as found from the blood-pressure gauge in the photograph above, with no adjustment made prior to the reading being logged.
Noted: 182 mmHg
